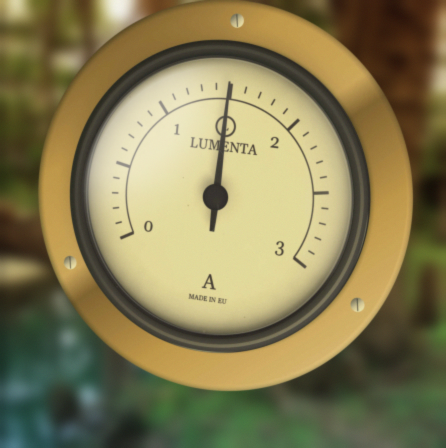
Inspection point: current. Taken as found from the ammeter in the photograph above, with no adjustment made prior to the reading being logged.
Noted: 1.5 A
